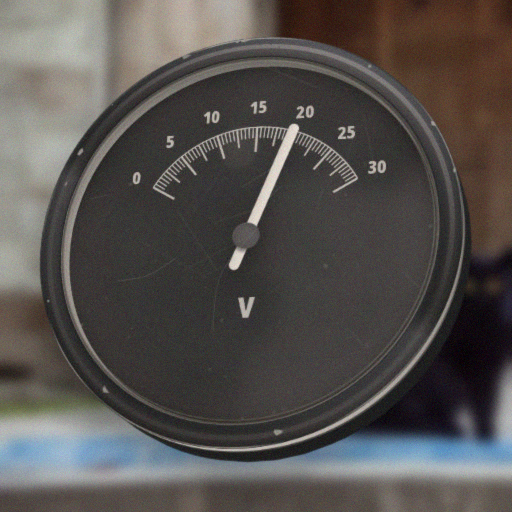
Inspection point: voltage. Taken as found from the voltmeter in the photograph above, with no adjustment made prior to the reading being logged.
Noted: 20 V
